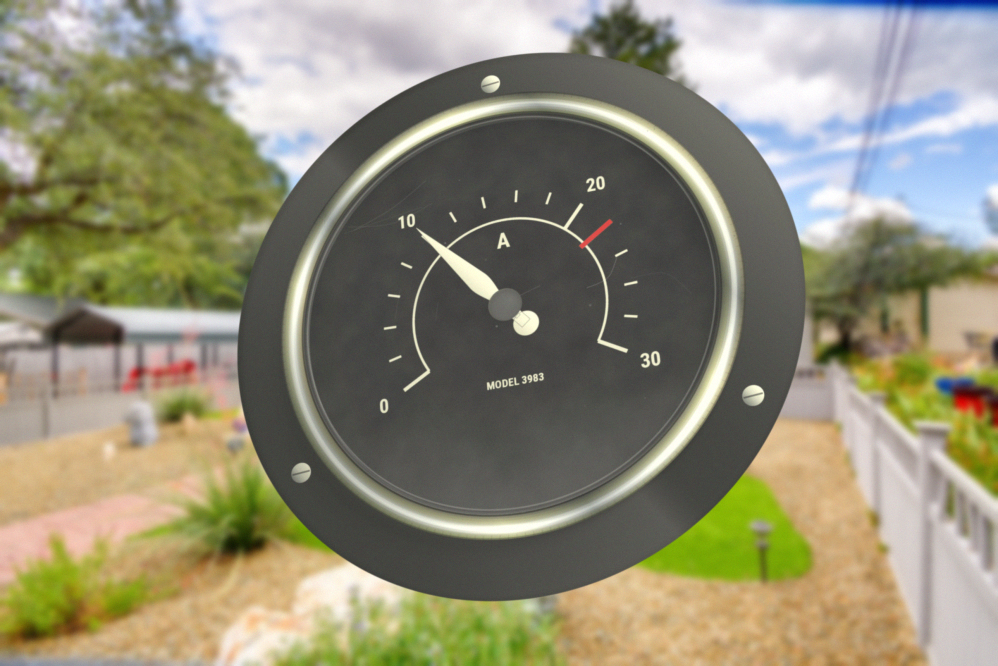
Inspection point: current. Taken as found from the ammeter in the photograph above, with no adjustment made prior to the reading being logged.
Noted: 10 A
